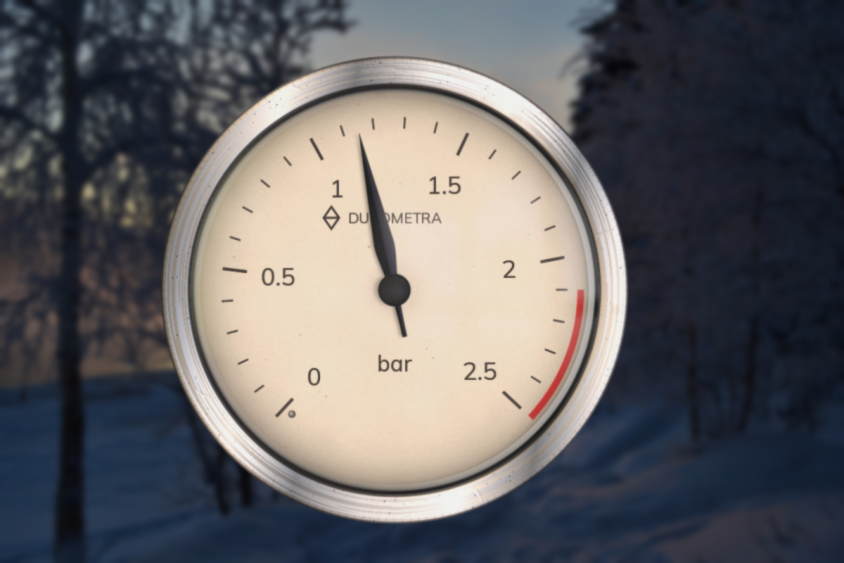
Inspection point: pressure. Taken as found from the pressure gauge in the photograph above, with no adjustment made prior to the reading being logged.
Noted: 1.15 bar
